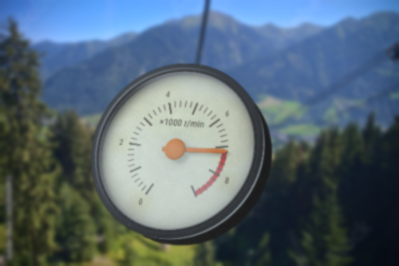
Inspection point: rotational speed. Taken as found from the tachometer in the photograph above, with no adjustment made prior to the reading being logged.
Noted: 7200 rpm
